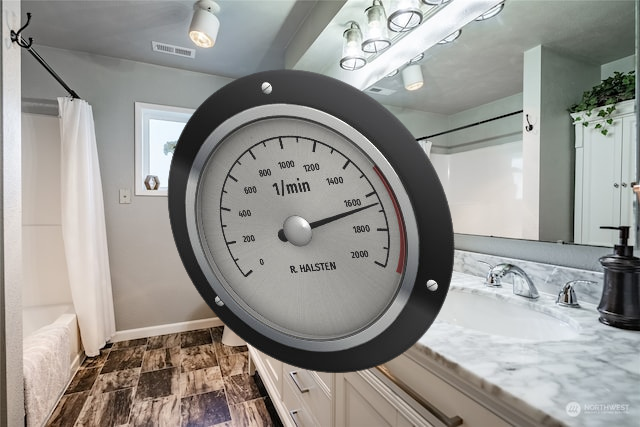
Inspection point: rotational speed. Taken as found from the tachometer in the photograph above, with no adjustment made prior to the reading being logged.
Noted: 1650 rpm
